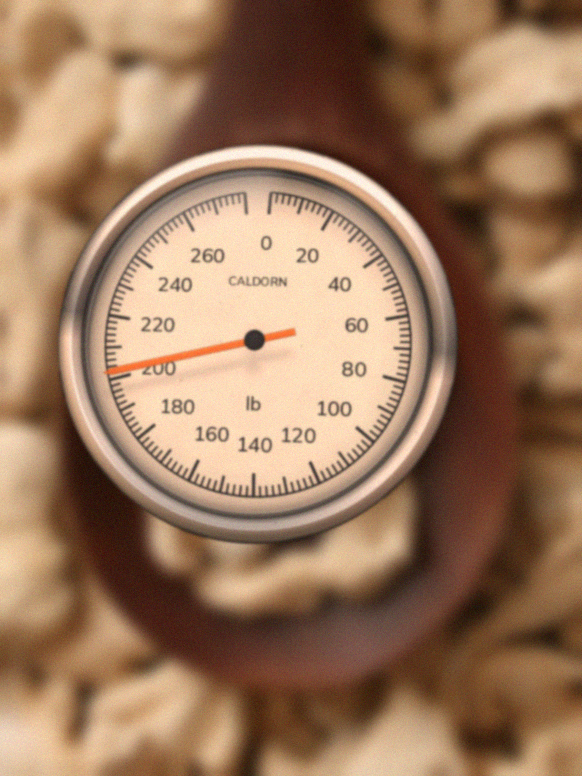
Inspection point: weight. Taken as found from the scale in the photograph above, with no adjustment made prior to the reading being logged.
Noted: 202 lb
